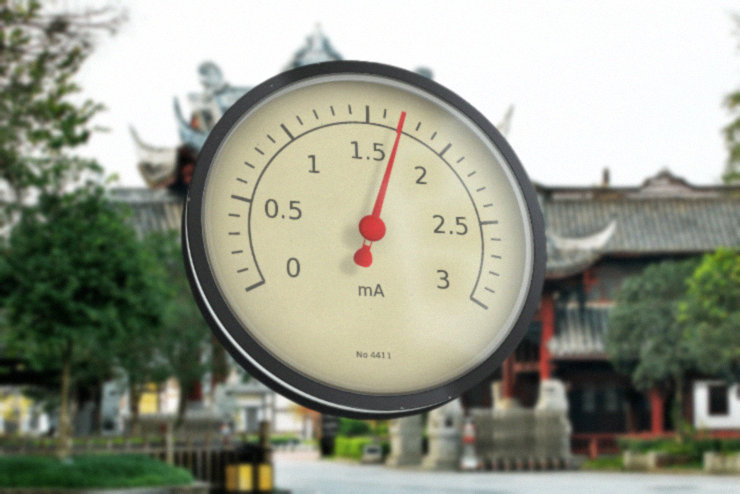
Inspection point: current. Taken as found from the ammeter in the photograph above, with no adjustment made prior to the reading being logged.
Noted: 1.7 mA
